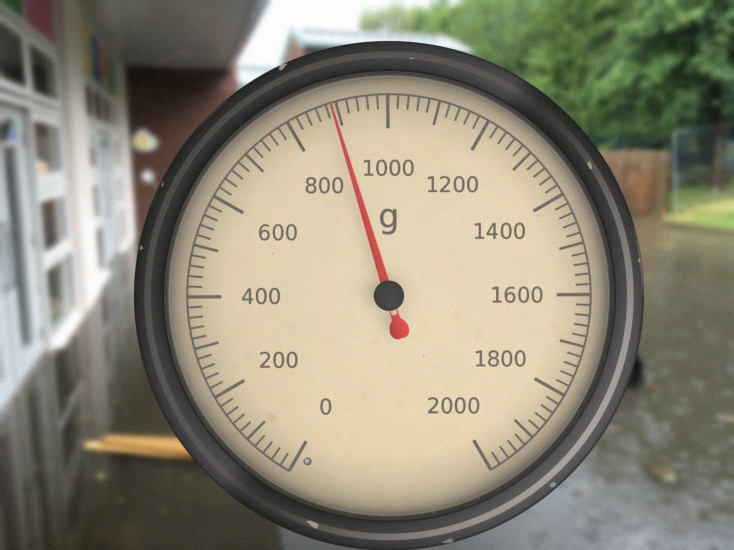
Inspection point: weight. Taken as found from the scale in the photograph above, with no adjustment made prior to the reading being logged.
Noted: 890 g
